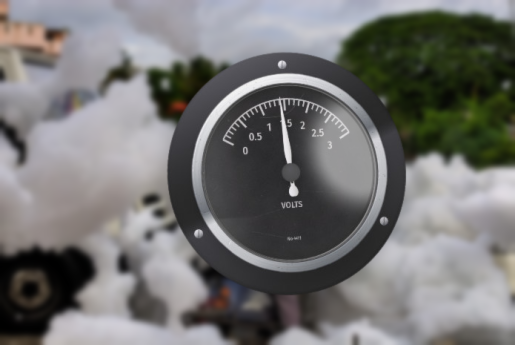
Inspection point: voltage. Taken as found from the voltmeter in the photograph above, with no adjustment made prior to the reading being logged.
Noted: 1.4 V
